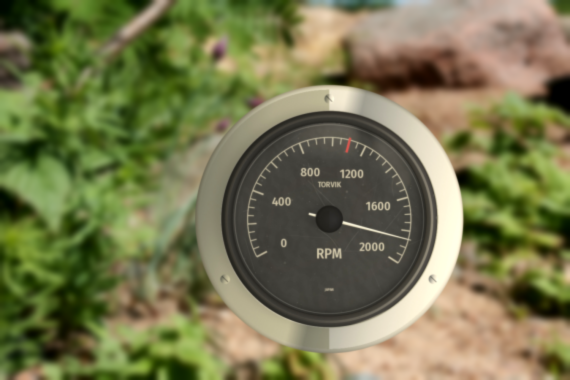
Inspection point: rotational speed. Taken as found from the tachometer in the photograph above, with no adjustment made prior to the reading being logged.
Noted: 1850 rpm
